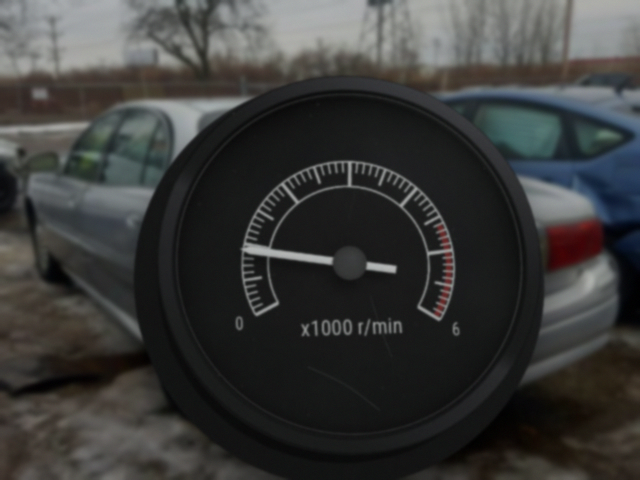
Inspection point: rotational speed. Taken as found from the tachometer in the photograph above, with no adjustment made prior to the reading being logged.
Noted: 900 rpm
